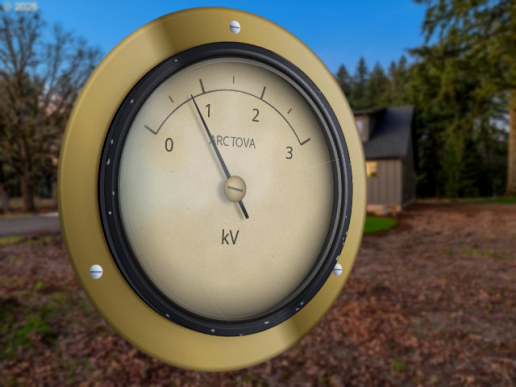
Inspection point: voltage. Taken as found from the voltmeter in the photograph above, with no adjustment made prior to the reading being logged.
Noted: 0.75 kV
